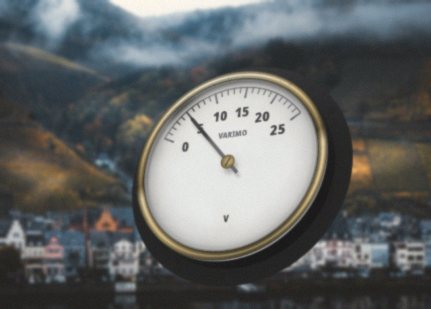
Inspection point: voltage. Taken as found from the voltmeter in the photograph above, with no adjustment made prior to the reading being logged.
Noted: 5 V
